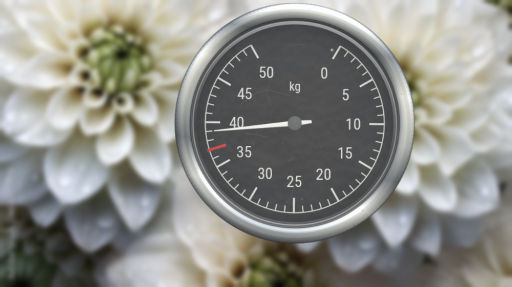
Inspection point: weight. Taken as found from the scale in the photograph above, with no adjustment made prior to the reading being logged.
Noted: 39 kg
